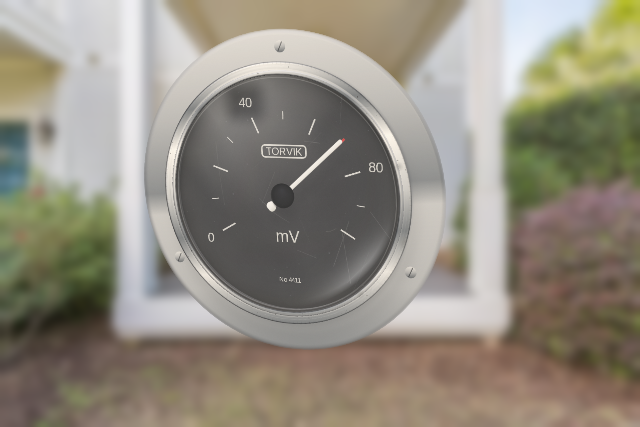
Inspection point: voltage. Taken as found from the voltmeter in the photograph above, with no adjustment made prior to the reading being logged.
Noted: 70 mV
